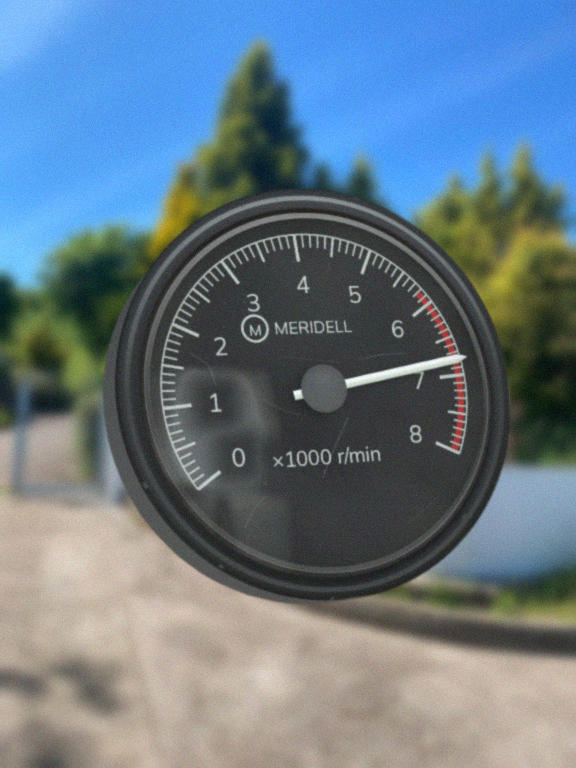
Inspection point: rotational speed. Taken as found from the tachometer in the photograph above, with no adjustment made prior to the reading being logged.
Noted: 6800 rpm
